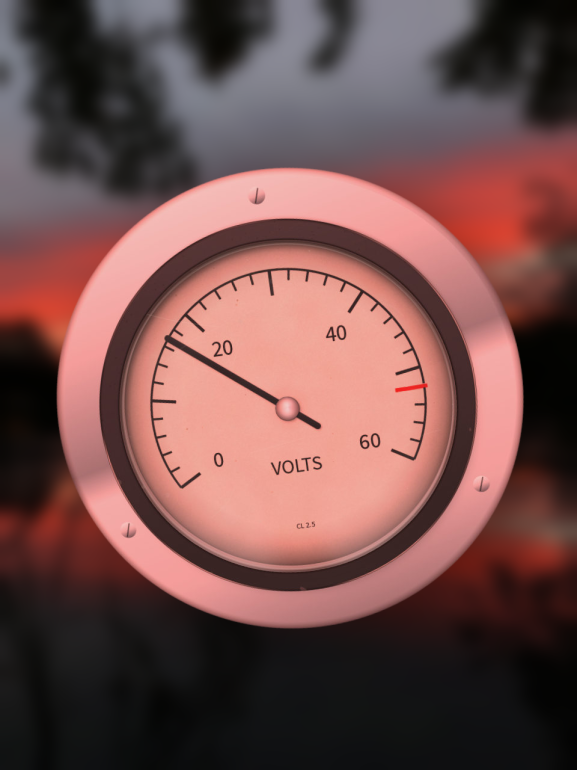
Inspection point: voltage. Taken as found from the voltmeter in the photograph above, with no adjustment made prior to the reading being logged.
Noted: 17 V
